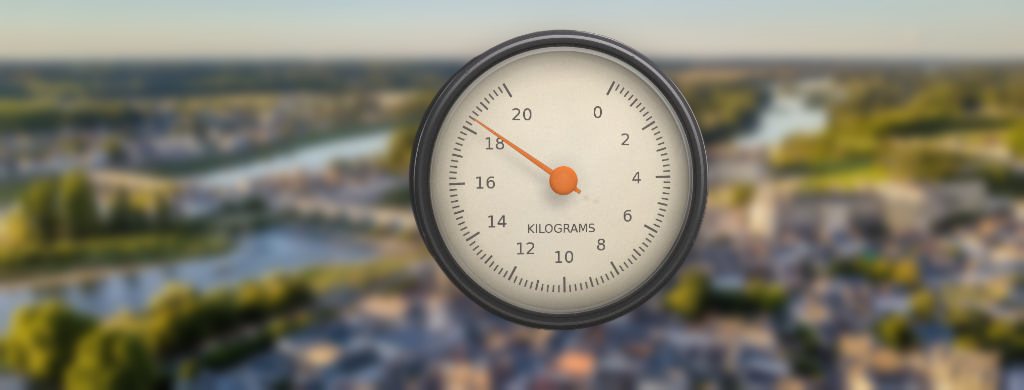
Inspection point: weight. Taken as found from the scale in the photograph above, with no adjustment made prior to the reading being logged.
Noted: 18.4 kg
